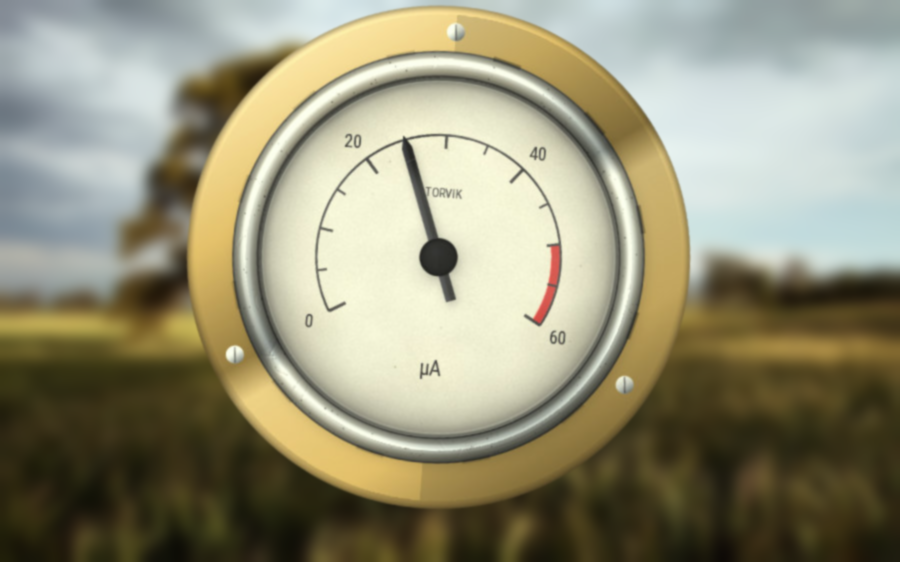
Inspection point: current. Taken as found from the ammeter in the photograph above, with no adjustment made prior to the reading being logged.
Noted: 25 µA
